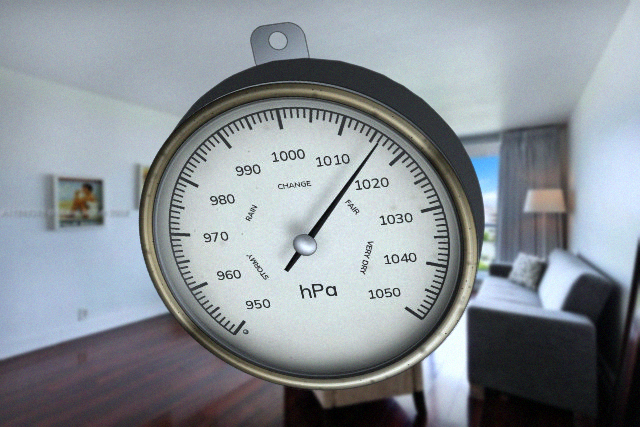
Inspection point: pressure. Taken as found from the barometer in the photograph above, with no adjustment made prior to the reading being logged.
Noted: 1016 hPa
